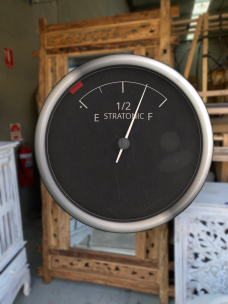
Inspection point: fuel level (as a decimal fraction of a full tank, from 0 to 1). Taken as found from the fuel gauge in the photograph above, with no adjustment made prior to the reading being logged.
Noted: 0.75
